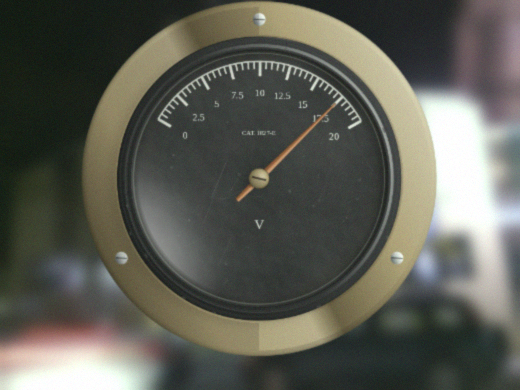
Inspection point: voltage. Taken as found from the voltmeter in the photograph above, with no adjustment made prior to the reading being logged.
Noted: 17.5 V
